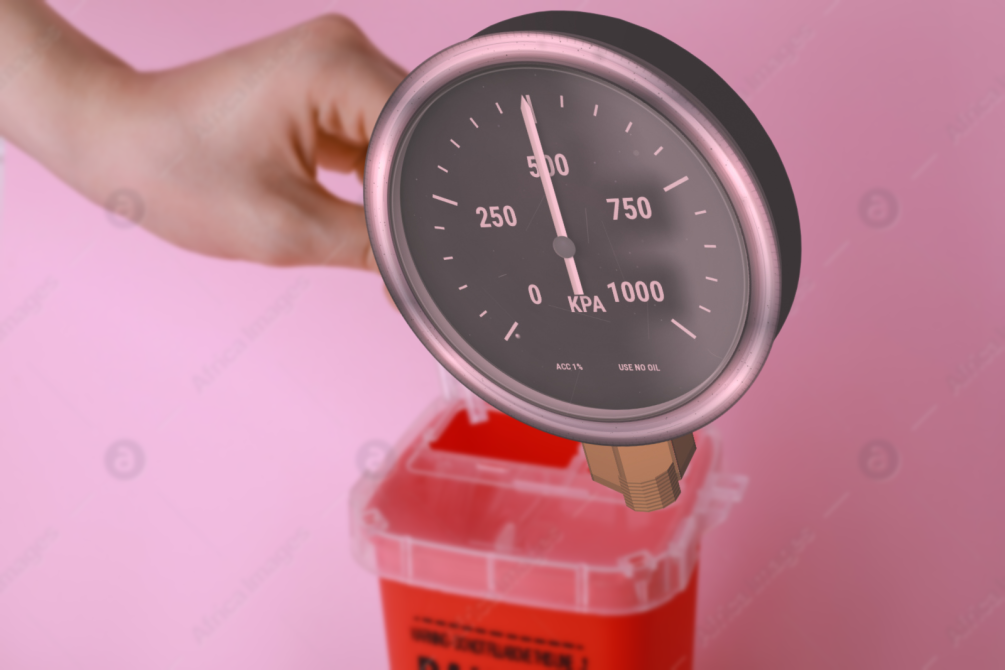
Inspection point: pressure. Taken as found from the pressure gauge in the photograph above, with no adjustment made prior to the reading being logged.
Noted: 500 kPa
